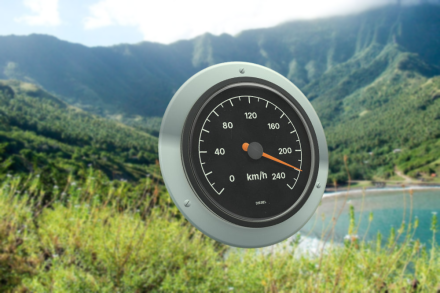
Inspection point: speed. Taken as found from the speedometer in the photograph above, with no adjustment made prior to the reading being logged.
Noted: 220 km/h
